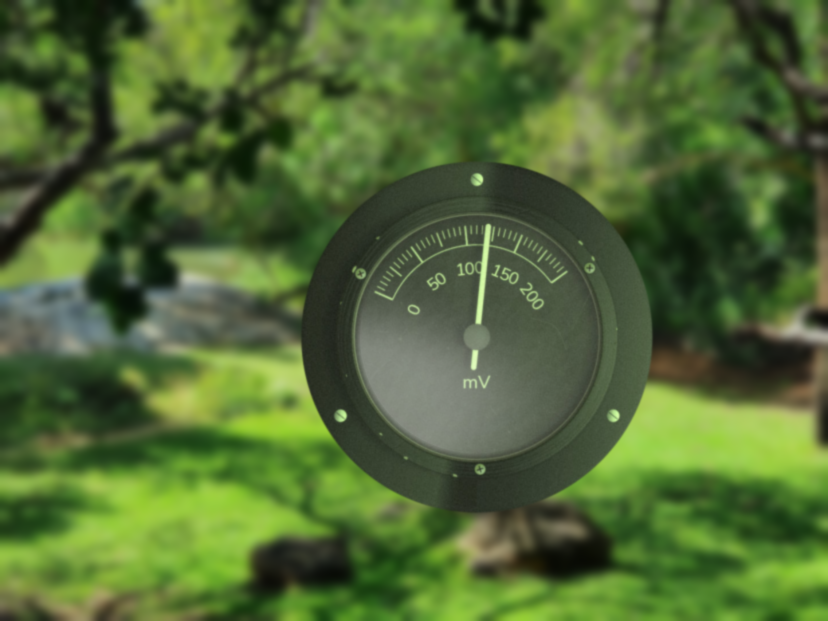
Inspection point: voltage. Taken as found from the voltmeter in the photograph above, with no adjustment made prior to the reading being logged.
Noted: 120 mV
